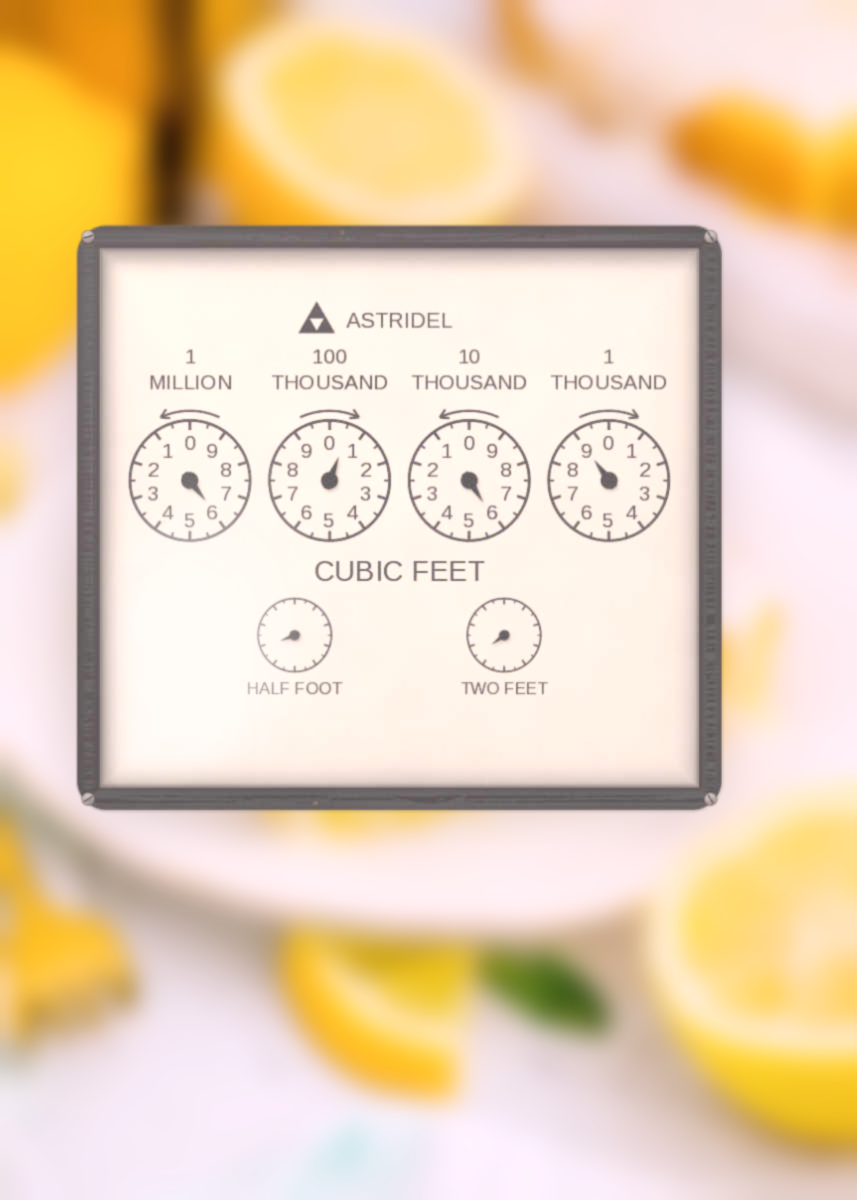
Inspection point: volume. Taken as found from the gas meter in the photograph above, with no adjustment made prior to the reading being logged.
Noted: 605900 ft³
